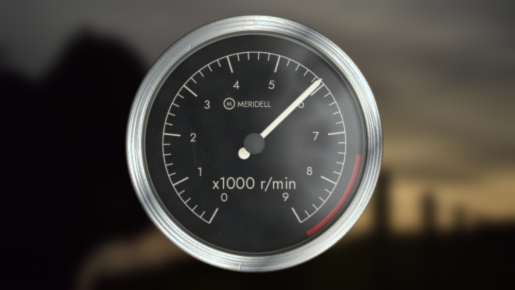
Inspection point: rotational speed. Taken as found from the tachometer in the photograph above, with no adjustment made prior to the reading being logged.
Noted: 5900 rpm
